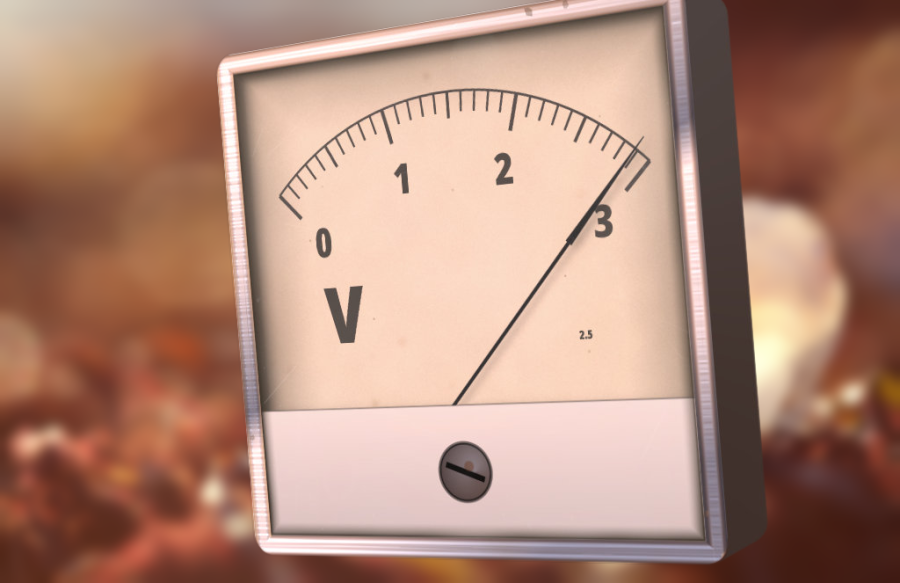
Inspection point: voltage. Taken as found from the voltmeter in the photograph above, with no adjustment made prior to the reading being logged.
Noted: 2.9 V
